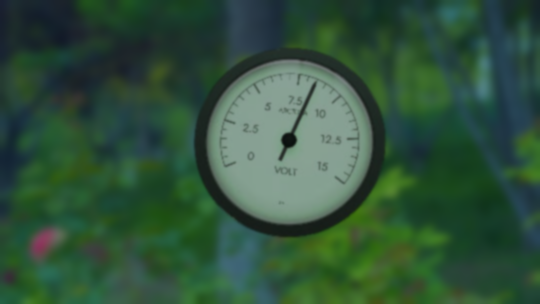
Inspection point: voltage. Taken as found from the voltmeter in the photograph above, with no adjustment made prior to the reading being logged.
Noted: 8.5 V
